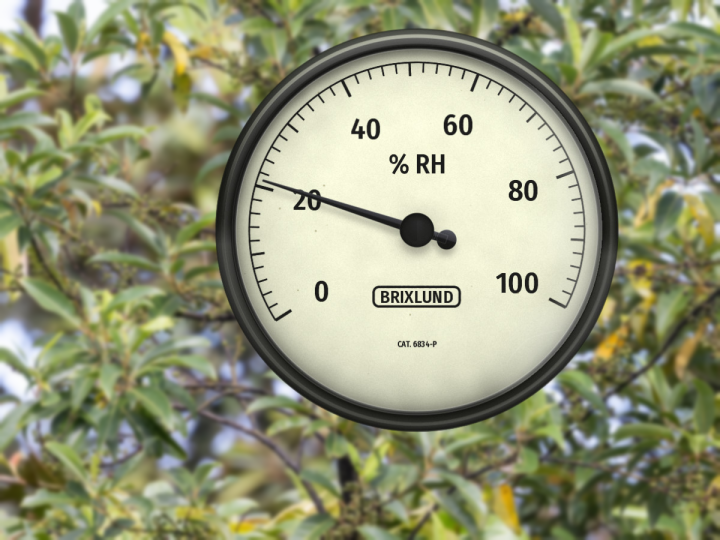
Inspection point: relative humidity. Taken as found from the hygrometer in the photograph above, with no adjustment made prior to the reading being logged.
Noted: 21 %
